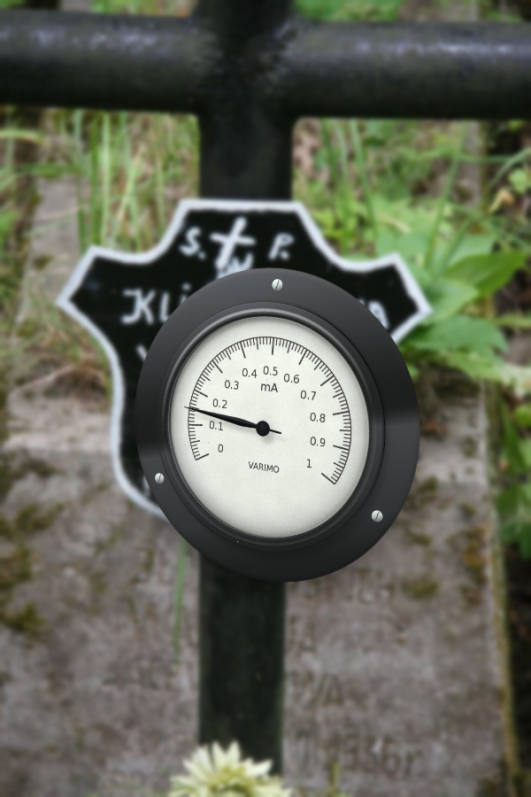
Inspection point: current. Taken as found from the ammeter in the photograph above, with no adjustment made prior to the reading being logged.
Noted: 0.15 mA
